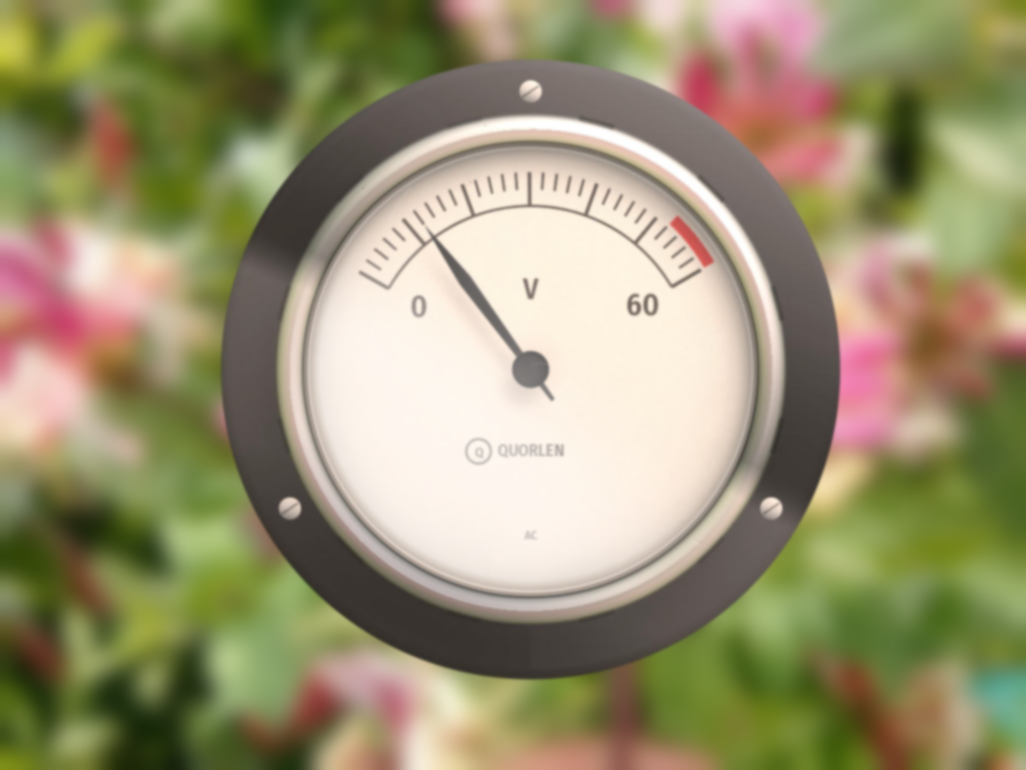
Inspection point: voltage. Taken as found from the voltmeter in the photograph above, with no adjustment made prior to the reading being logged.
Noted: 12 V
